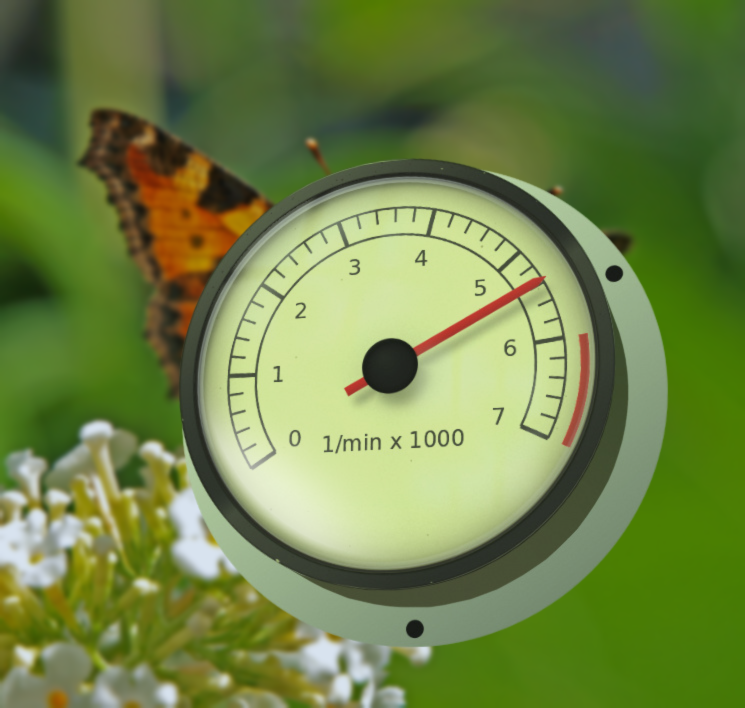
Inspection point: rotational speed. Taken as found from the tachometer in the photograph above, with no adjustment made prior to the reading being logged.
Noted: 5400 rpm
